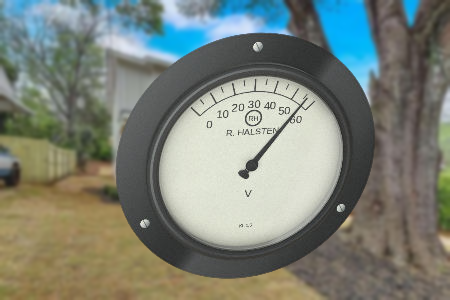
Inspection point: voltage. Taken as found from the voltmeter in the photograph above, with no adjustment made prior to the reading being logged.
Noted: 55 V
